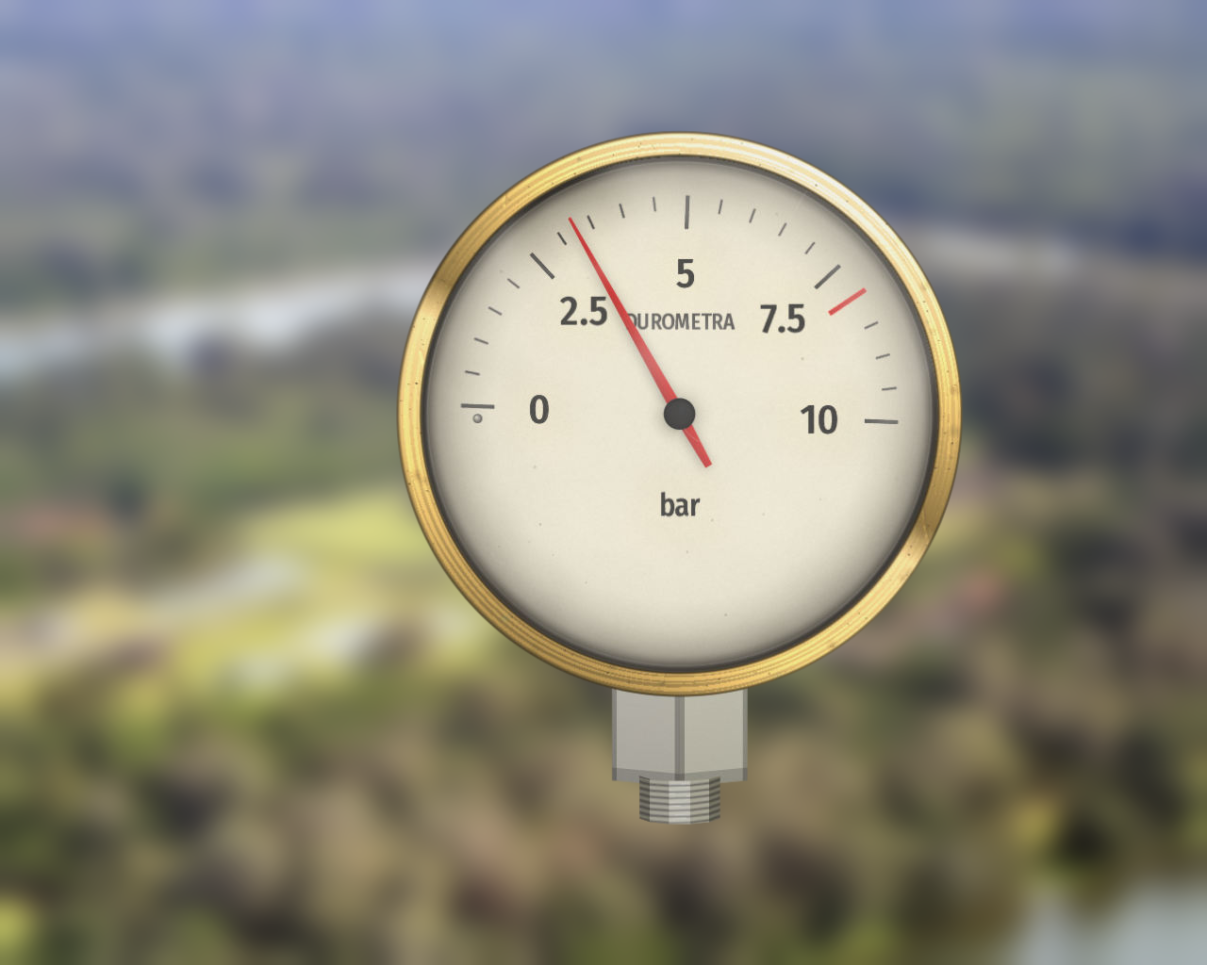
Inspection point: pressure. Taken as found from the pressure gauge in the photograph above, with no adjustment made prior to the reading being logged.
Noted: 3.25 bar
